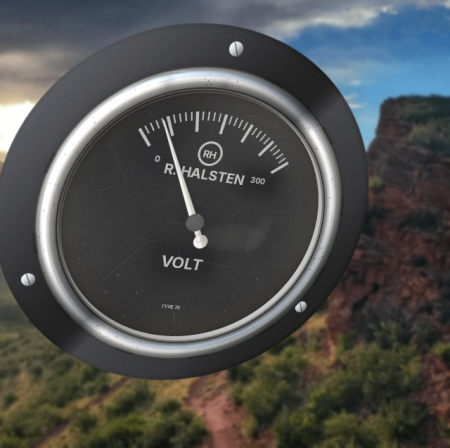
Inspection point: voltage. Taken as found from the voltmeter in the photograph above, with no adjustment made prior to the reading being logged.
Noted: 40 V
